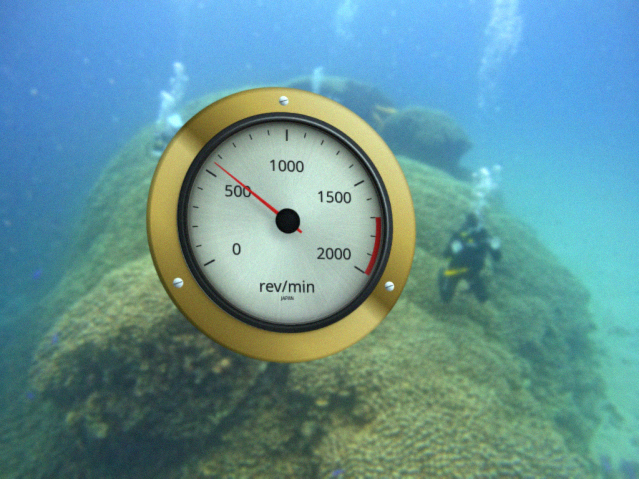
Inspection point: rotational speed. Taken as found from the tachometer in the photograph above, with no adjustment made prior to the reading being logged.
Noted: 550 rpm
